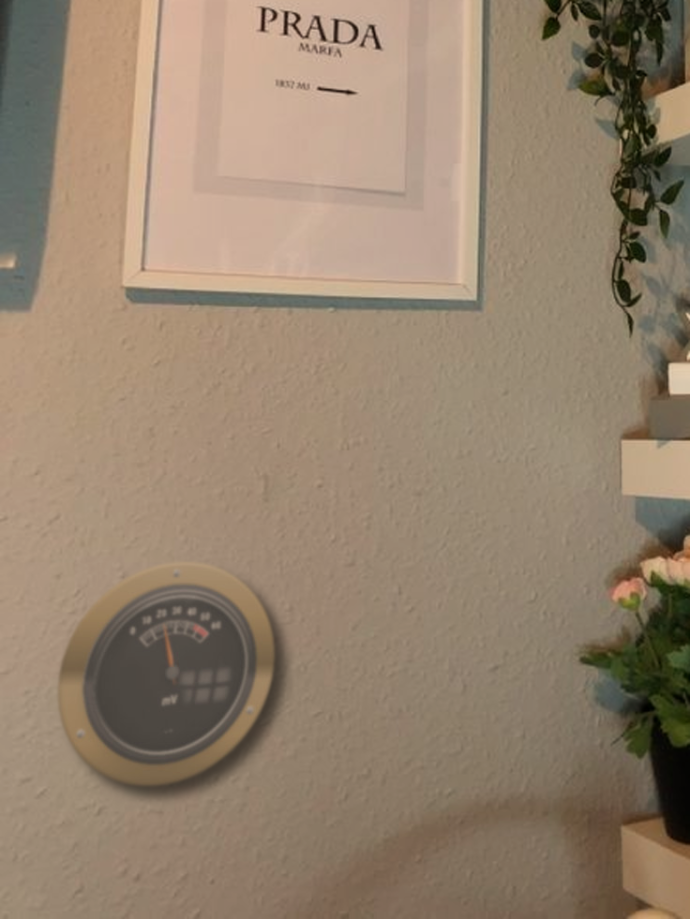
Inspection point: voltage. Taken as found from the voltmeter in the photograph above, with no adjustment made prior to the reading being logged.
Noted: 20 mV
